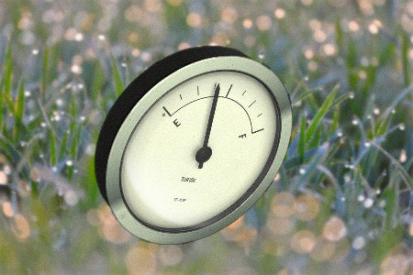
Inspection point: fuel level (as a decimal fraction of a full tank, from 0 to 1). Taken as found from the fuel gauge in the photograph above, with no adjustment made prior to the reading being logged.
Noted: 0.375
